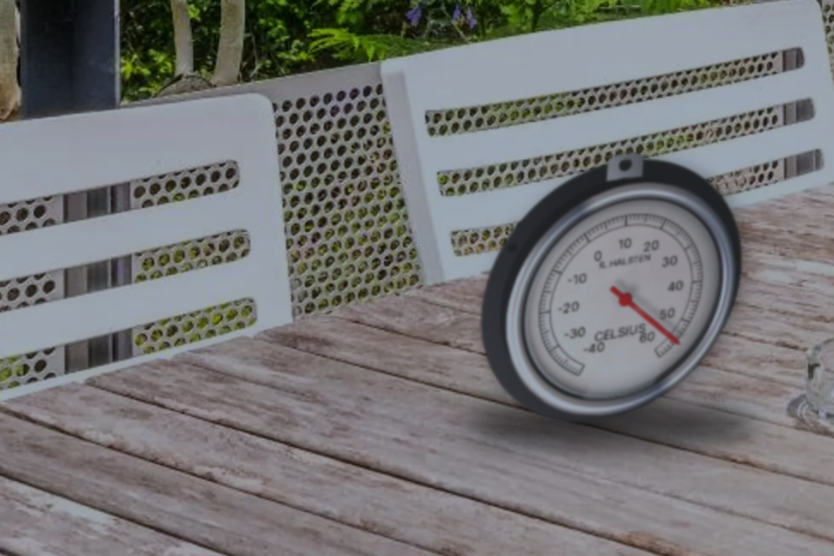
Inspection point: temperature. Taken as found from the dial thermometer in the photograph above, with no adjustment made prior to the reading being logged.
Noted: 55 °C
